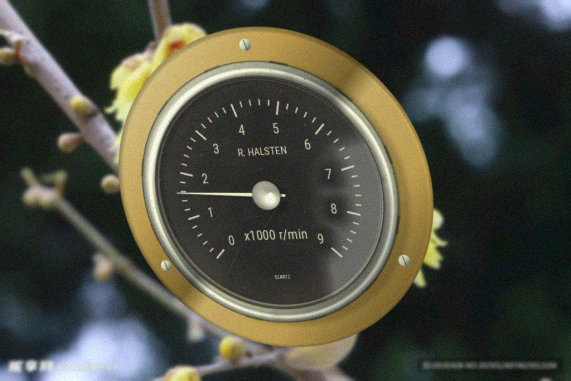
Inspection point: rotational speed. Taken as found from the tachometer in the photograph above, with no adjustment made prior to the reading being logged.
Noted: 1600 rpm
